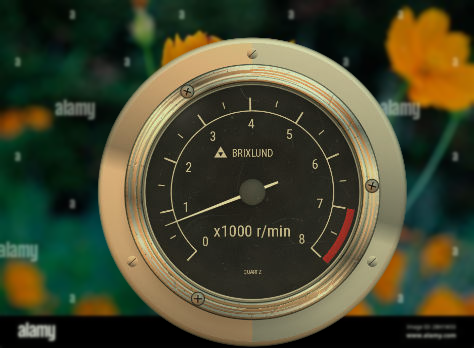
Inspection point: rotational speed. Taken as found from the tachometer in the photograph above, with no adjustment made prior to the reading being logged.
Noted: 750 rpm
